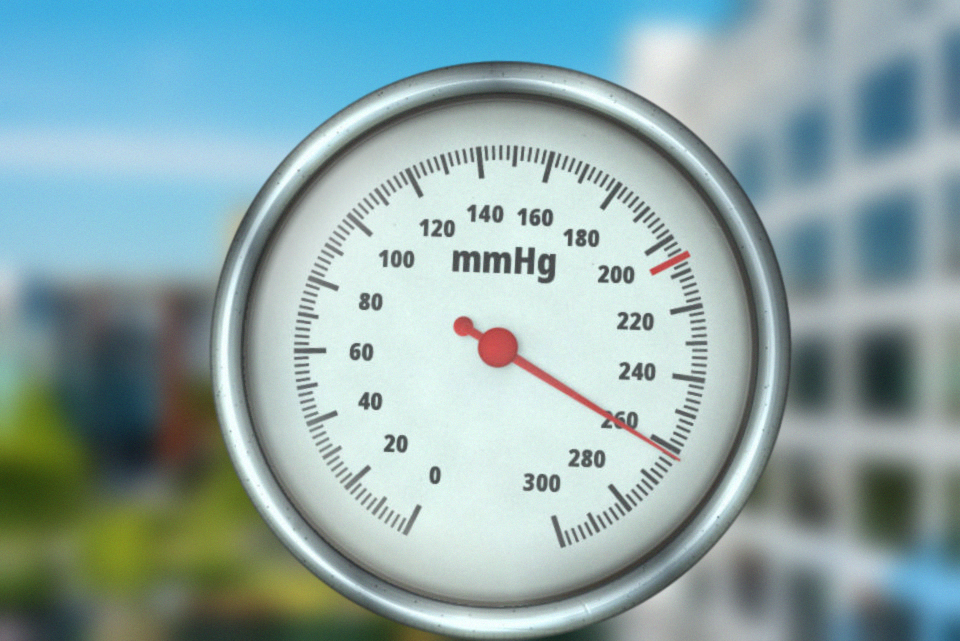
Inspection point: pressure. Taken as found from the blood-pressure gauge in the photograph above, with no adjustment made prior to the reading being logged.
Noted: 262 mmHg
